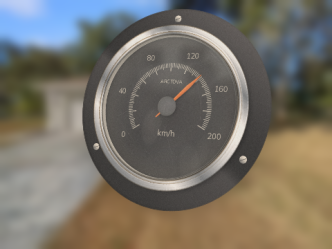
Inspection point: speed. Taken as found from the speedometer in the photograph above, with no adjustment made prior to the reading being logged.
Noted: 140 km/h
